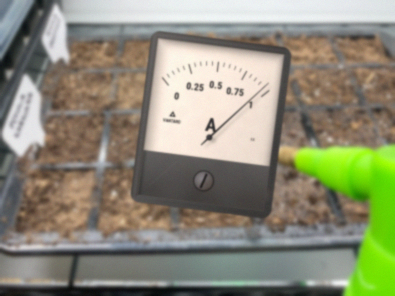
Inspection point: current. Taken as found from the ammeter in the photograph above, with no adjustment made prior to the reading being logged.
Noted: 0.95 A
